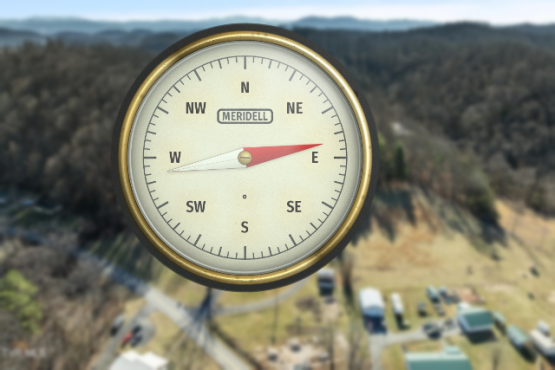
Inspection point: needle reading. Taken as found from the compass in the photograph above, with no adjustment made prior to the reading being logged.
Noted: 80 °
